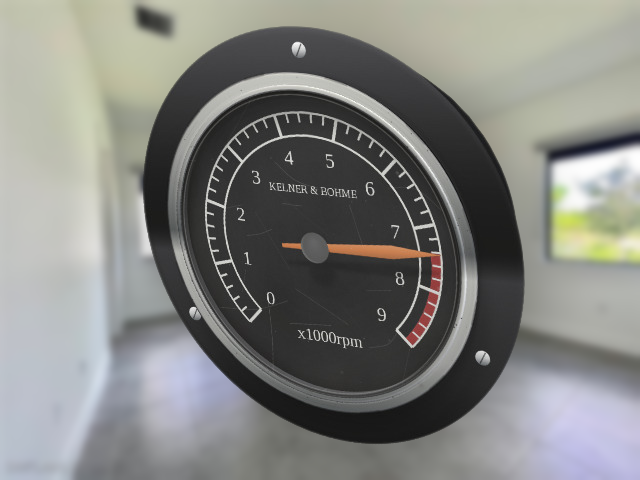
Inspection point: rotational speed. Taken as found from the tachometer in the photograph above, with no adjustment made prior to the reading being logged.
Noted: 7400 rpm
